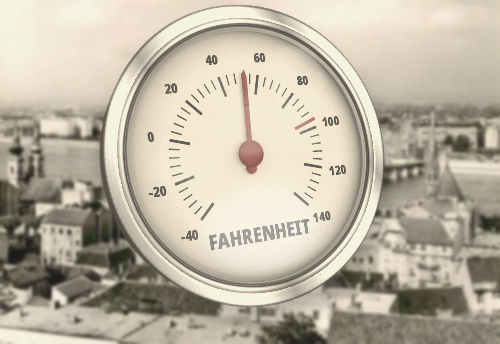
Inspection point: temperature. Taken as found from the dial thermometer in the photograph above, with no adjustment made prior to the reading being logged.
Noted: 52 °F
